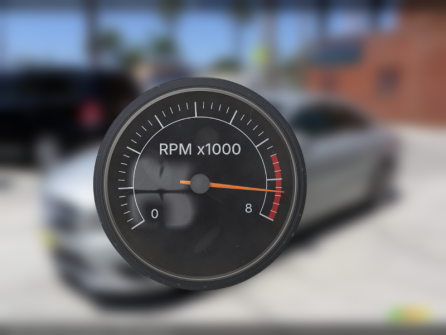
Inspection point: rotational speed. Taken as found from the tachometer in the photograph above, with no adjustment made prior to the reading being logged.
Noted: 7300 rpm
